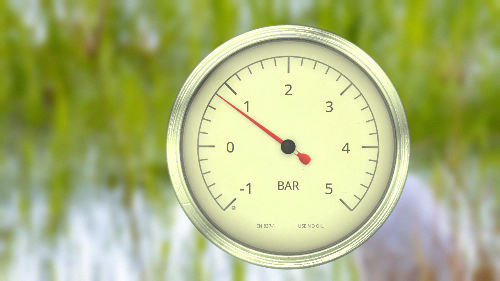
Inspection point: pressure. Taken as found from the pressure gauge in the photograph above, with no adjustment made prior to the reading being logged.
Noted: 0.8 bar
